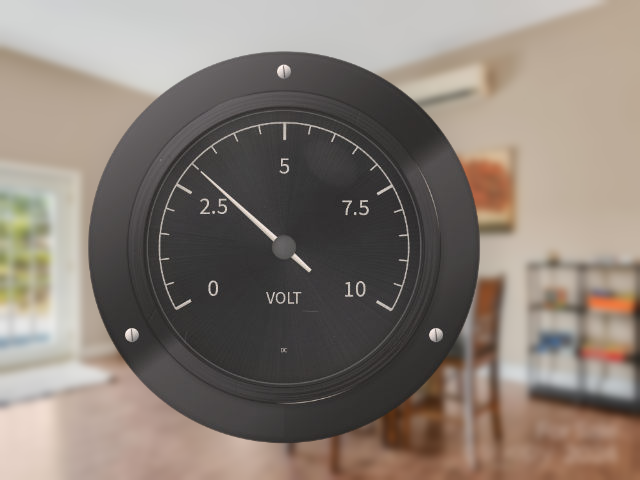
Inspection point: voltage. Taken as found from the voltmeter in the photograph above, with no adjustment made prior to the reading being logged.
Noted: 3 V
